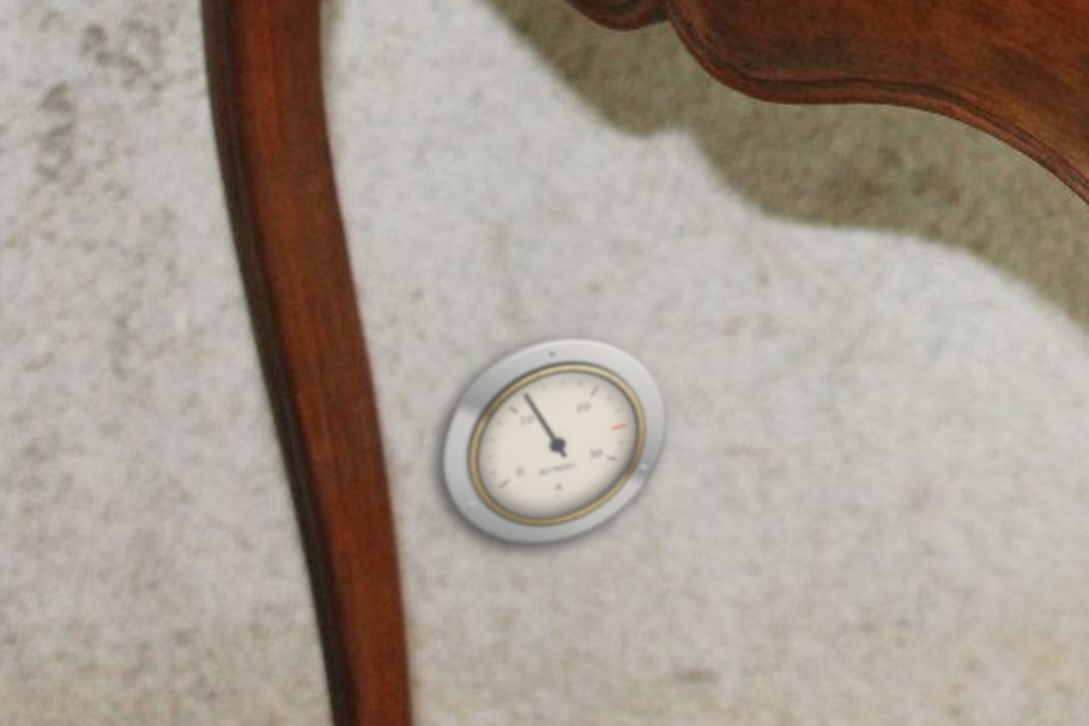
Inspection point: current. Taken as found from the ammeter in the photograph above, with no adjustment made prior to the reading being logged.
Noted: 12 A
